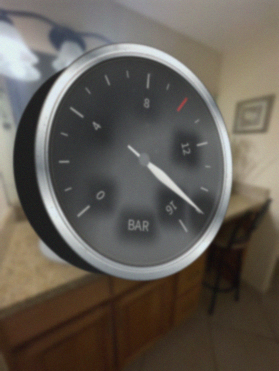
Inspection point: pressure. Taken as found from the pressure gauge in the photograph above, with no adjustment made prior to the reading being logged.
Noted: 15 bar
